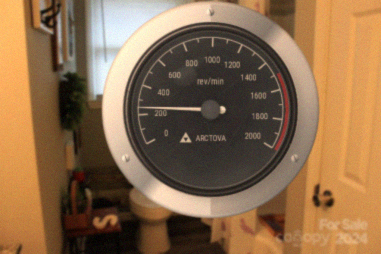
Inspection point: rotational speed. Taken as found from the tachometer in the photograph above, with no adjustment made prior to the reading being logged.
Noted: 250 rpm
